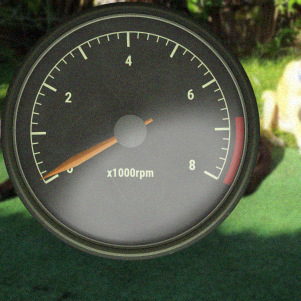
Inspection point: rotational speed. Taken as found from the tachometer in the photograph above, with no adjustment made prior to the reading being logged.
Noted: 100 rpm
